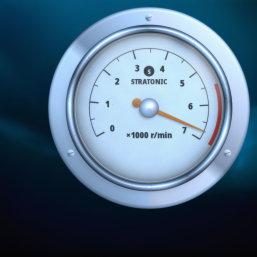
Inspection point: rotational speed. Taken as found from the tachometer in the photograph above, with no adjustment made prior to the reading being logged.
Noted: 6750 rpm
